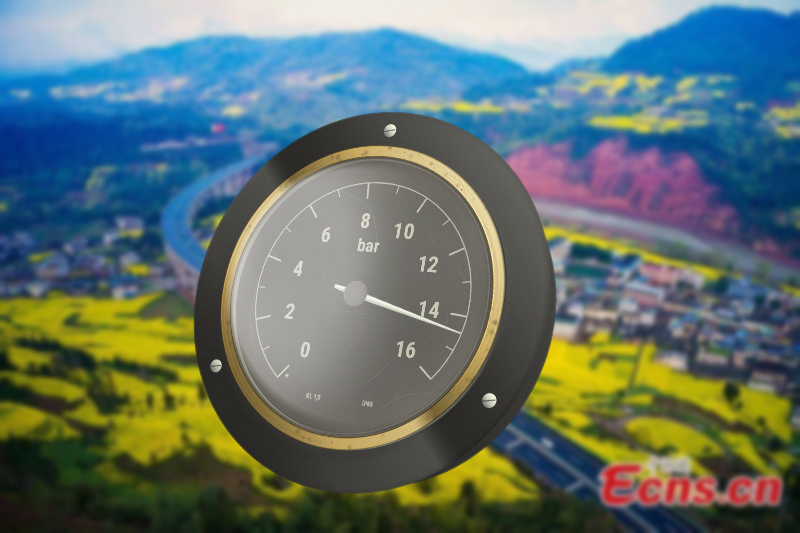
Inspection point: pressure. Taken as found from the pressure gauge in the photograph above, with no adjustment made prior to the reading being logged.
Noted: 14.5 bar
